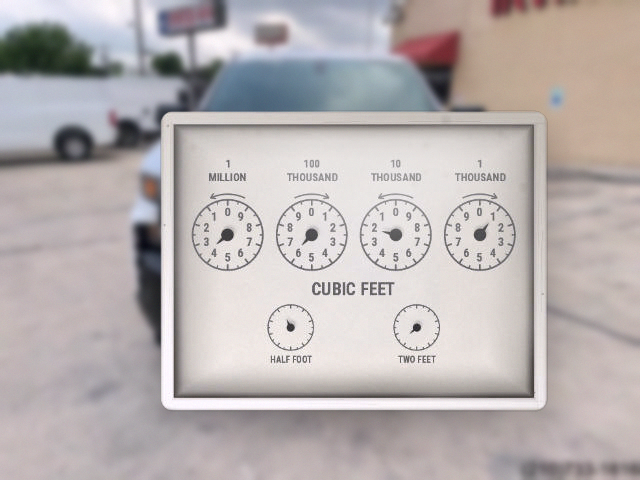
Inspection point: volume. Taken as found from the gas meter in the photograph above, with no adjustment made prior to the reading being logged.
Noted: 362100 ft³
